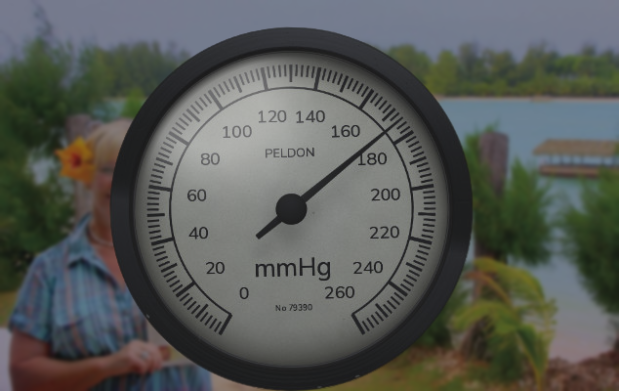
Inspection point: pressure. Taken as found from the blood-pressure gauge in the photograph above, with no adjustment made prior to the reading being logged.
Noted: 174 mmHg
